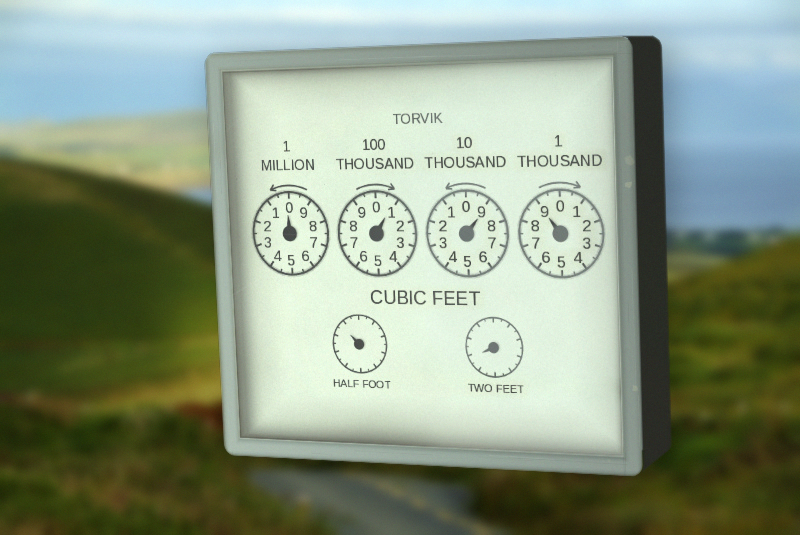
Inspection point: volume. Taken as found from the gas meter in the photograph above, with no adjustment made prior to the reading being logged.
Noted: 8900 ft³
